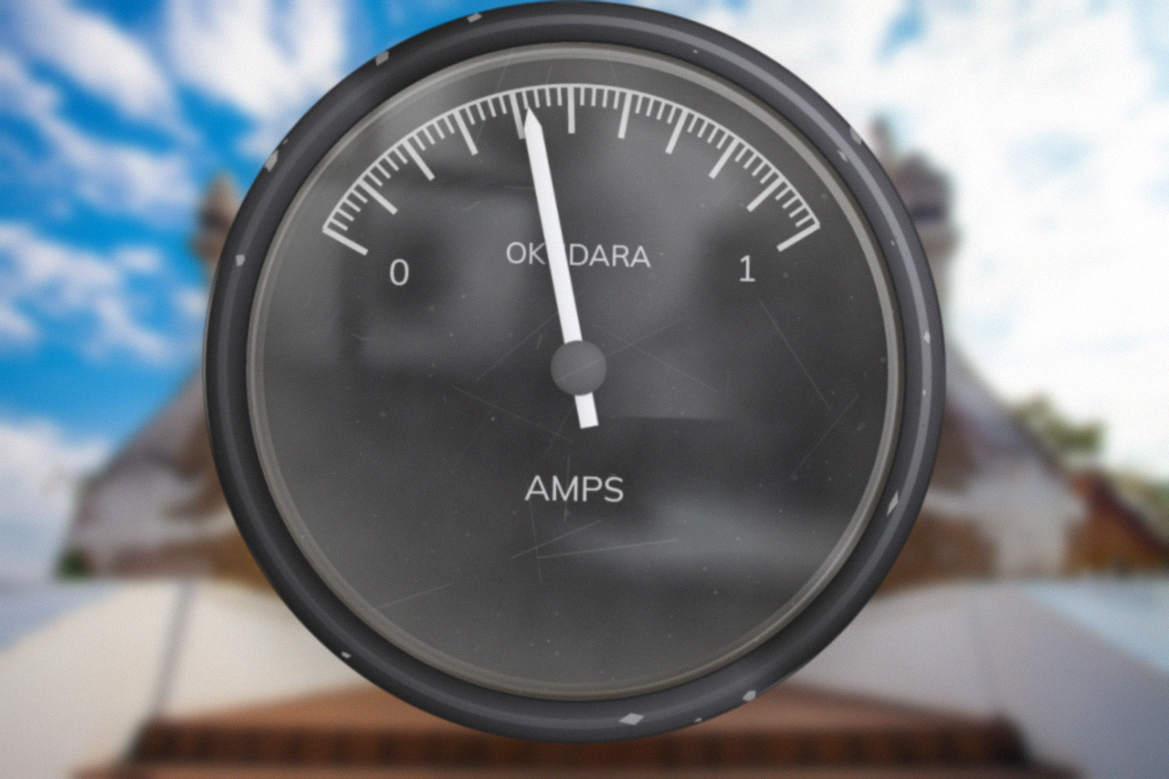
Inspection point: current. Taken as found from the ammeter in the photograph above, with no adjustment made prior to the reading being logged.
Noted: 0.42 A
